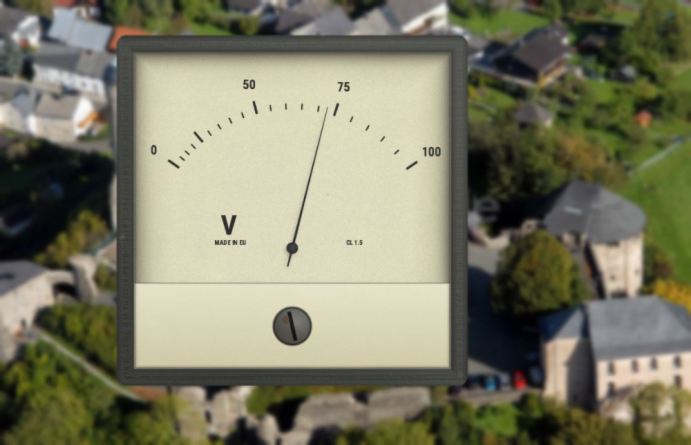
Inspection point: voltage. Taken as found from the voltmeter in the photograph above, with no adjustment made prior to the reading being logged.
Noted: 72.5 V
